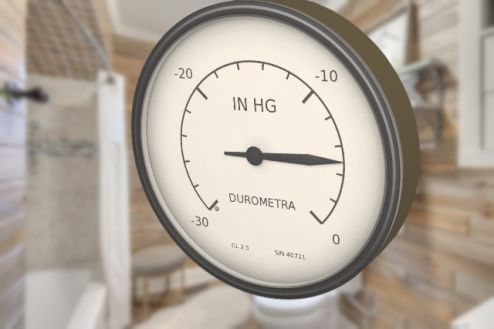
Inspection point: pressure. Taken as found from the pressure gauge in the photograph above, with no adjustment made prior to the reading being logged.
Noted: -5 inHg
